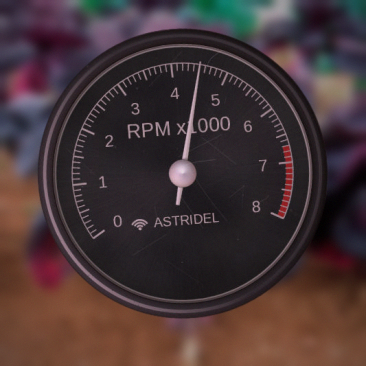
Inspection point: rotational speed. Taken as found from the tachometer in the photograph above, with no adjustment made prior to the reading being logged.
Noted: 4500 rpm
